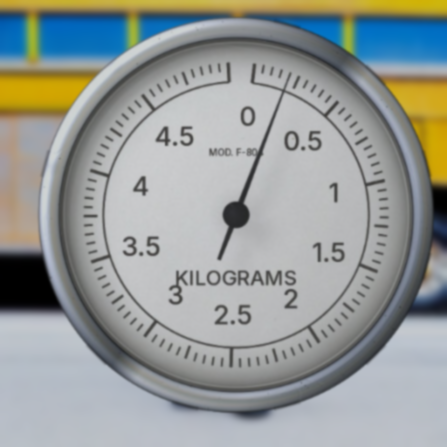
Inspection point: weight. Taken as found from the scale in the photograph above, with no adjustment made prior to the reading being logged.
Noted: 0.2 kg
